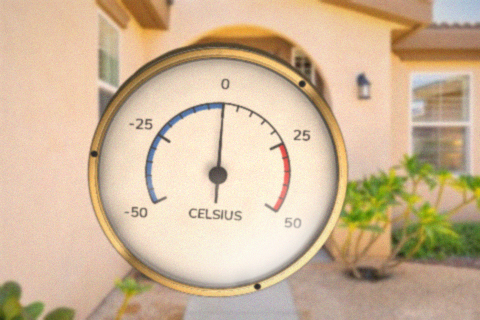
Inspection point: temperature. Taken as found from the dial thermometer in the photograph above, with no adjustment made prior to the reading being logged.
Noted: 0 °C
